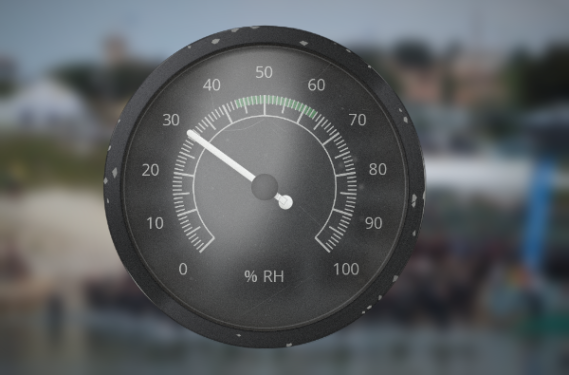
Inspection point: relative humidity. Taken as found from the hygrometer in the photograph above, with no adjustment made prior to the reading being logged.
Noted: 30 %
